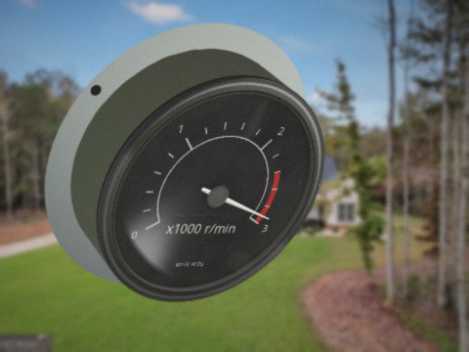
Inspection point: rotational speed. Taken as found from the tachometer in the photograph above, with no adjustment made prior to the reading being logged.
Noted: 2900 rpm
